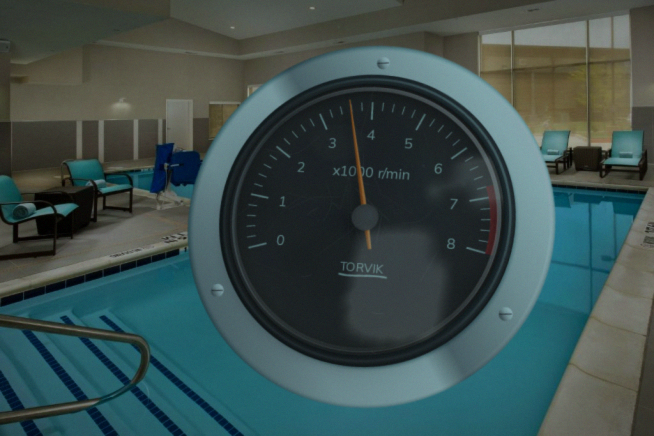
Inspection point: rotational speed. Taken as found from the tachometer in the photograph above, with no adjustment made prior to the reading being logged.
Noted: 3600 rpm
